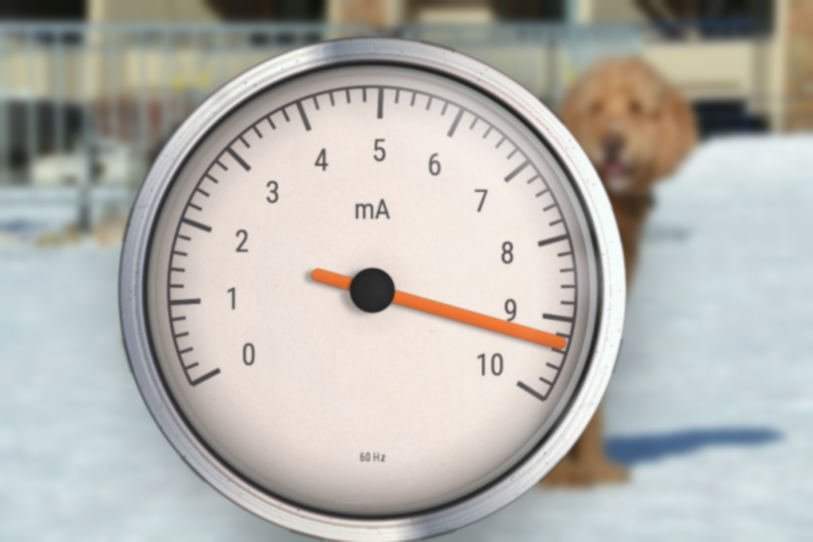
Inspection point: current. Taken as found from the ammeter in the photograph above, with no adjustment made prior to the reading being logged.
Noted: 9.3 mA
